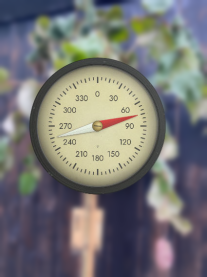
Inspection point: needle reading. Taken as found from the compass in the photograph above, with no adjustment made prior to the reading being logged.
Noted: 75 °
